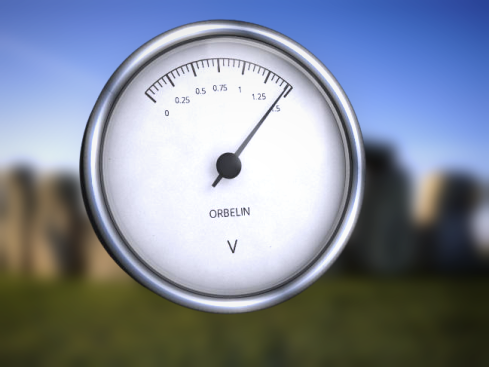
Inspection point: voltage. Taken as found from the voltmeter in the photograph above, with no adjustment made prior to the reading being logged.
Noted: 1.45 V
